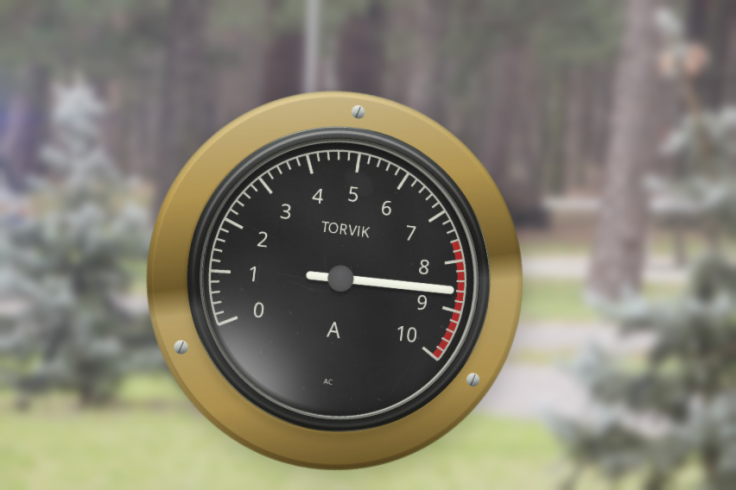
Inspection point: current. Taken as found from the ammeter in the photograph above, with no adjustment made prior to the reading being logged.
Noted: 8.6 A
